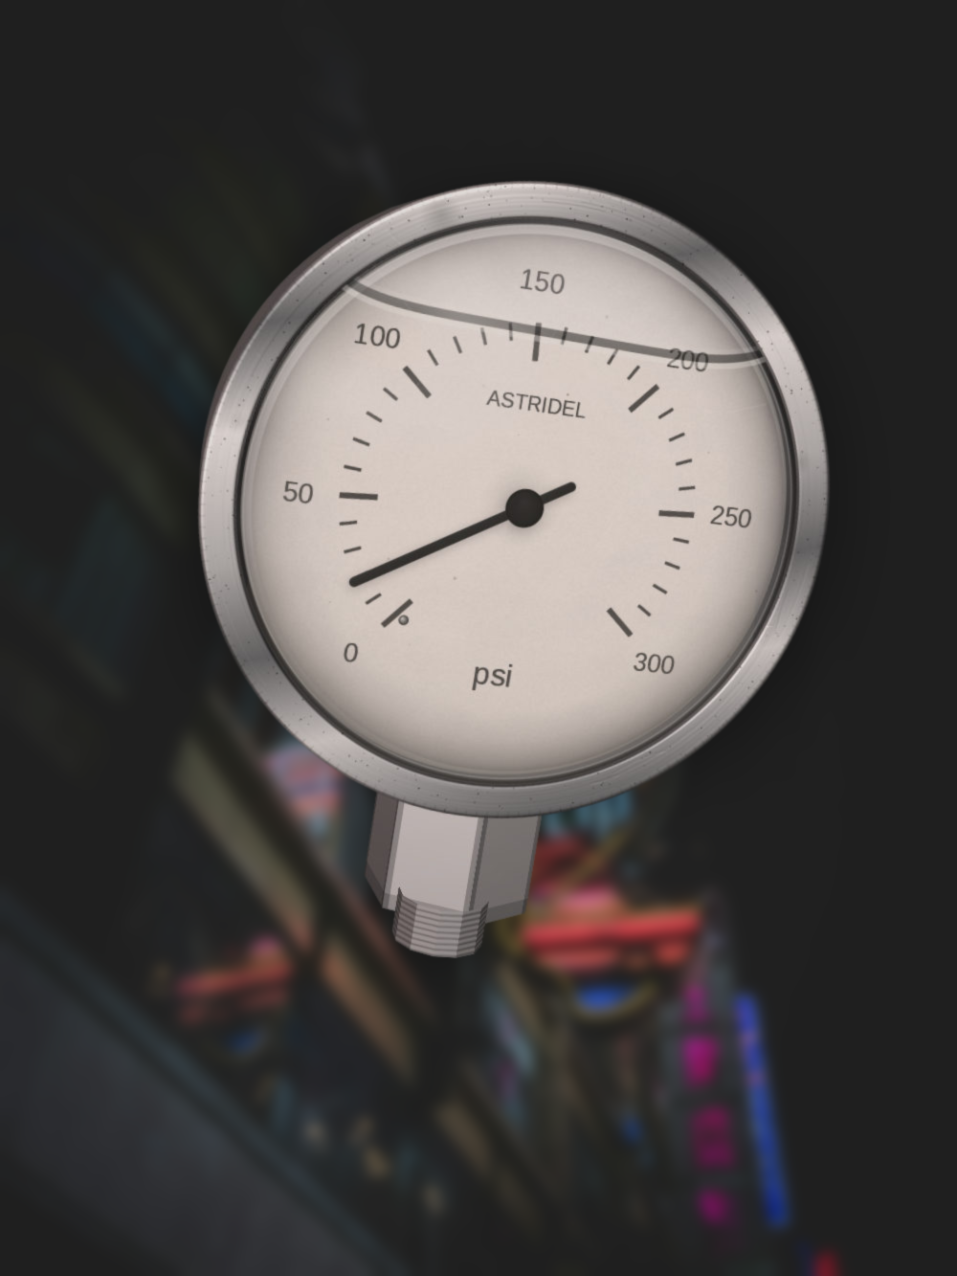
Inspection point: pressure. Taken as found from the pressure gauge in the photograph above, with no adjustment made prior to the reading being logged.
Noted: 20 psi
